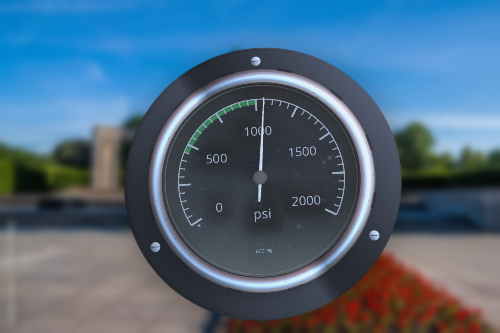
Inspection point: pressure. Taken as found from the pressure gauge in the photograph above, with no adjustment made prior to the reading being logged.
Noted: 1050 psi
